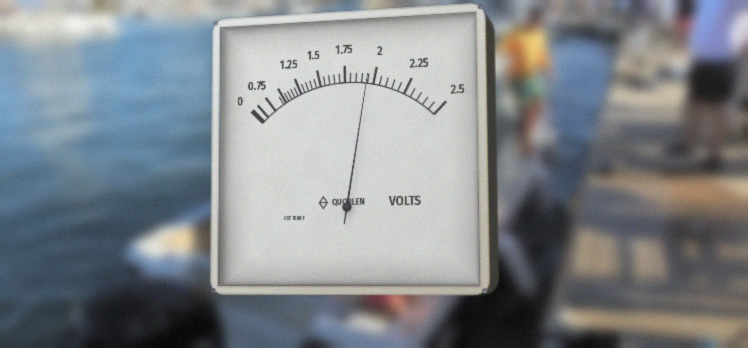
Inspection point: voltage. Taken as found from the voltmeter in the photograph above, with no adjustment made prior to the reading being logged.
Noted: 1.95 V
